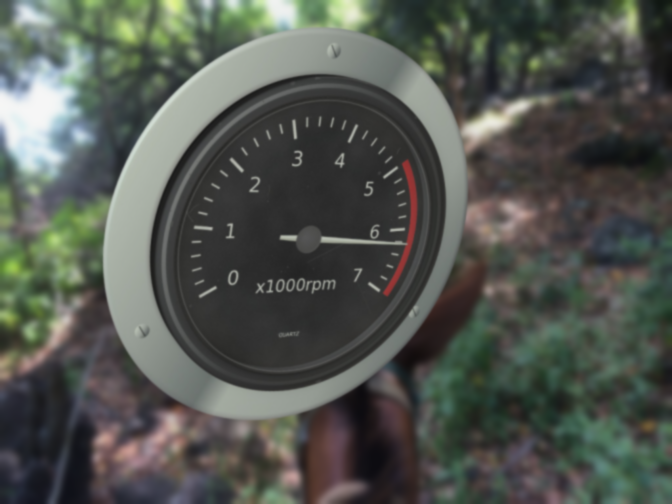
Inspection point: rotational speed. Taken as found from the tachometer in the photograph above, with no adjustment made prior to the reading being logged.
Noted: 6200 rpm
